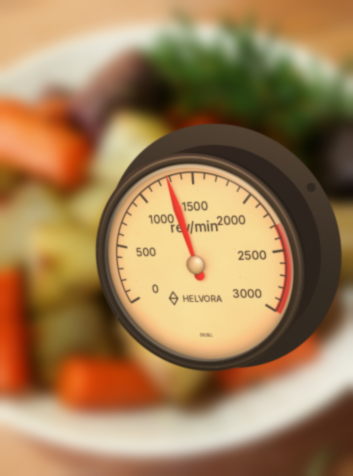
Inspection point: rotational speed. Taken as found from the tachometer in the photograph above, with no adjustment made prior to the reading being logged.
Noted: 1300 rpm
